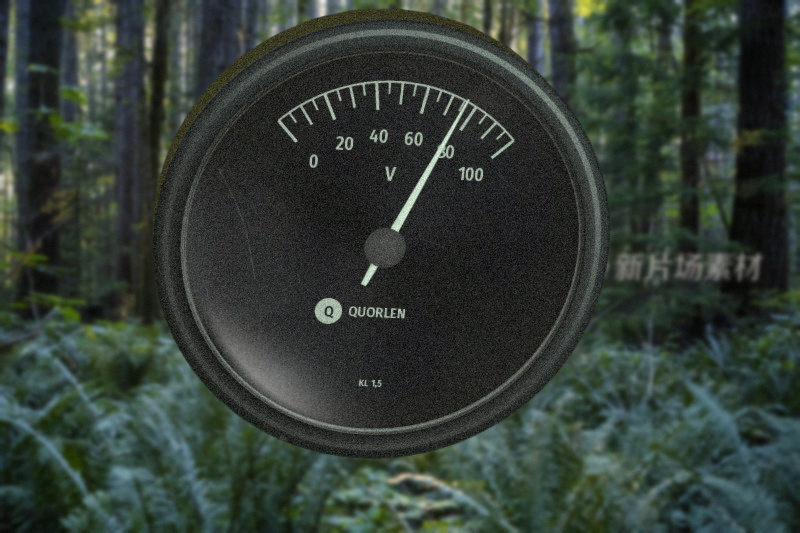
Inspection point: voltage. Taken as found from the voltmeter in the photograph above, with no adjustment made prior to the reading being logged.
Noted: 75 V
